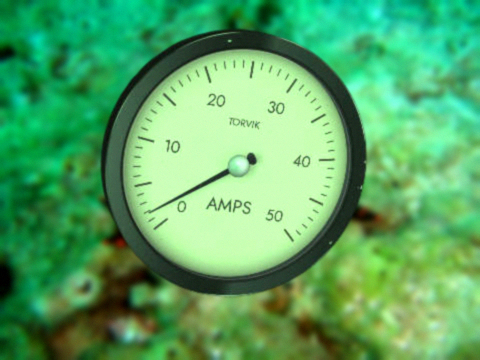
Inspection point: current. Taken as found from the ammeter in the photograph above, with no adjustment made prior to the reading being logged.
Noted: 2 A
